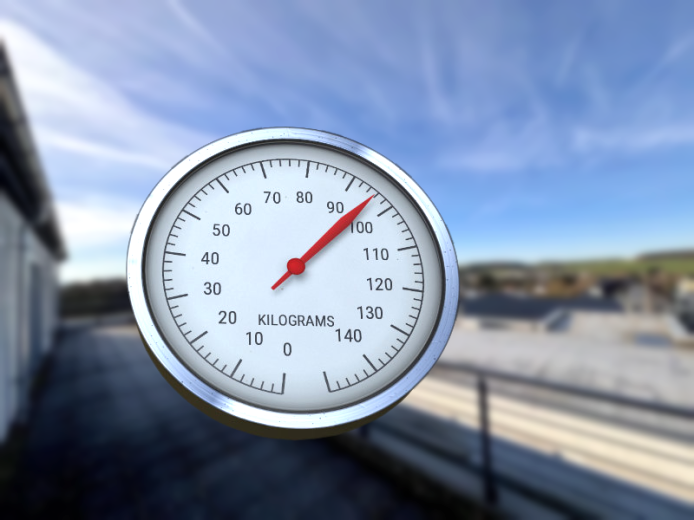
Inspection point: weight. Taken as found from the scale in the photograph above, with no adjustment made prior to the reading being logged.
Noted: 96 kg
